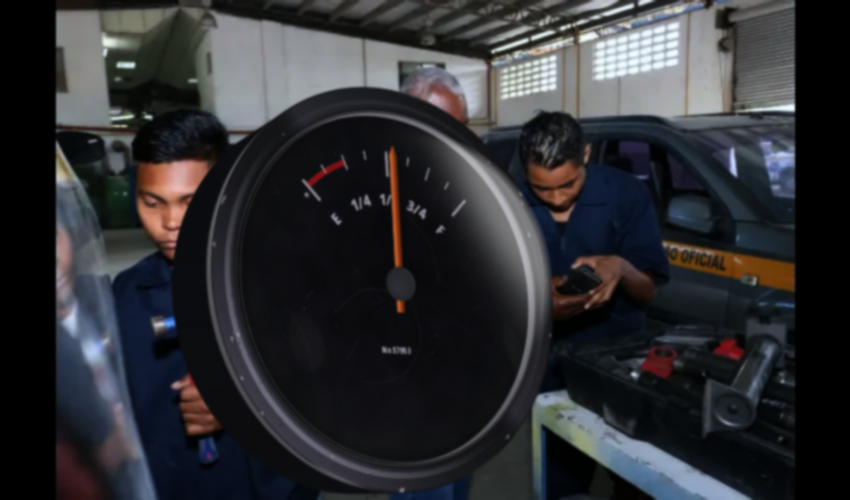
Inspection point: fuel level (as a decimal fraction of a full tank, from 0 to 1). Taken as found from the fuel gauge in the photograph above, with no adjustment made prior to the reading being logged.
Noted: 0.5
